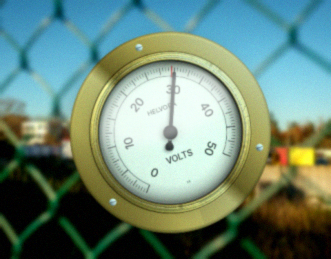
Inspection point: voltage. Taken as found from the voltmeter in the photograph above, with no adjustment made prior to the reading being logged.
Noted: 30 V
